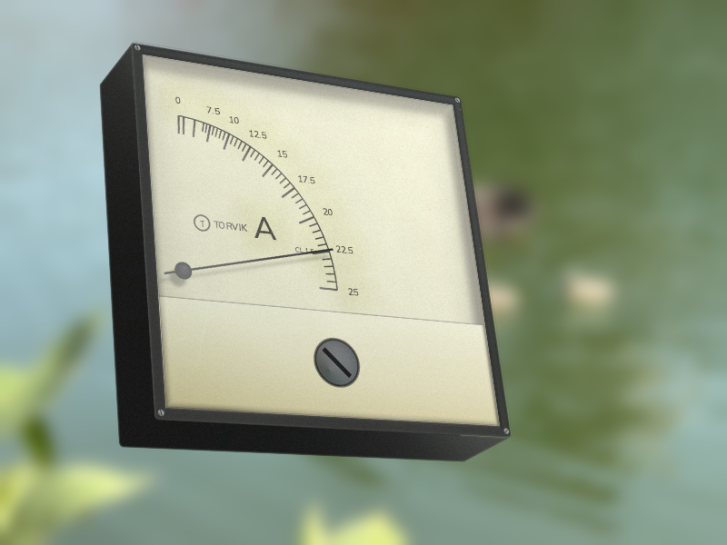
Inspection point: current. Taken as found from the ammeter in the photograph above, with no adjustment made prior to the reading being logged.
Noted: 22.5 A
